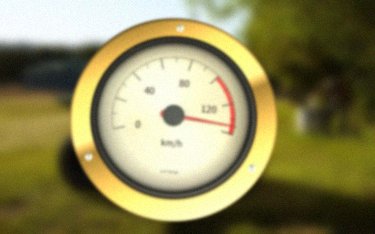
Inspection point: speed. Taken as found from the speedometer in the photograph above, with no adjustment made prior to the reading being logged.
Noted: 135 km/h
